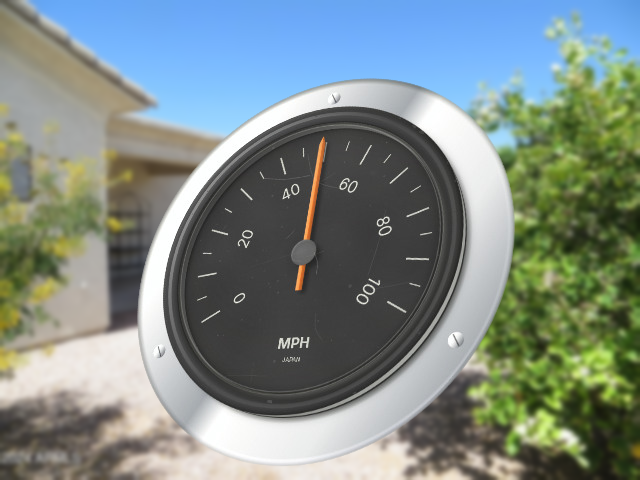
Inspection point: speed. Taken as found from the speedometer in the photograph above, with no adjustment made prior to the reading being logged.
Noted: 50 mph
